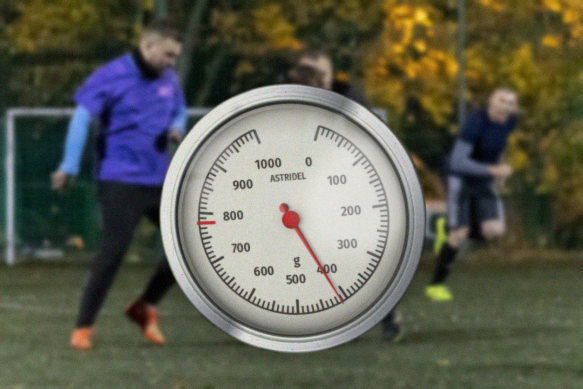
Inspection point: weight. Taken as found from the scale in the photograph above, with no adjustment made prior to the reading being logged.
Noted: 410 g
